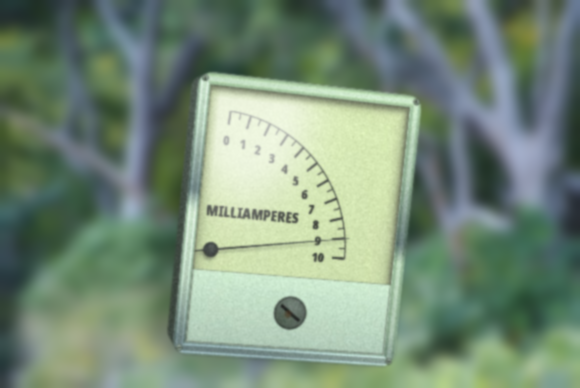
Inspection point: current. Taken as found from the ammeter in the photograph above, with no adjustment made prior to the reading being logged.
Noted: 9 mA
